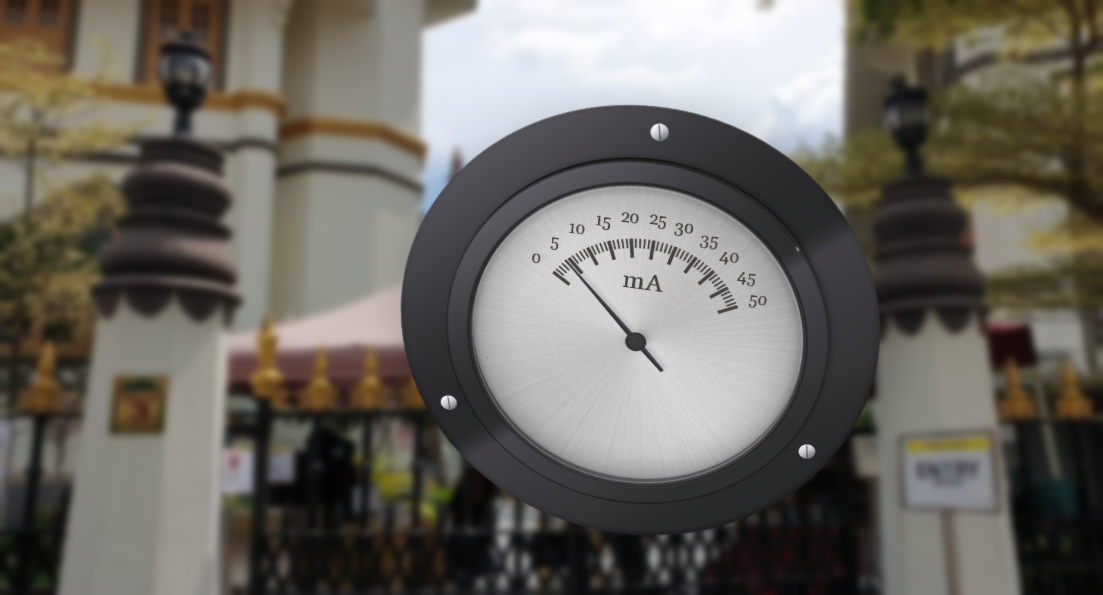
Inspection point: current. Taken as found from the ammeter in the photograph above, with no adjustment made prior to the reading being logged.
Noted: 5 mA
